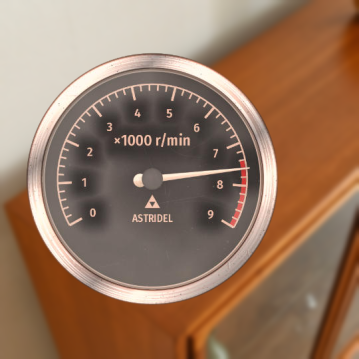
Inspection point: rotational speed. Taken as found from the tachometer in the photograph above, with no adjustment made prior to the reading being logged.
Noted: 7600 rpm
